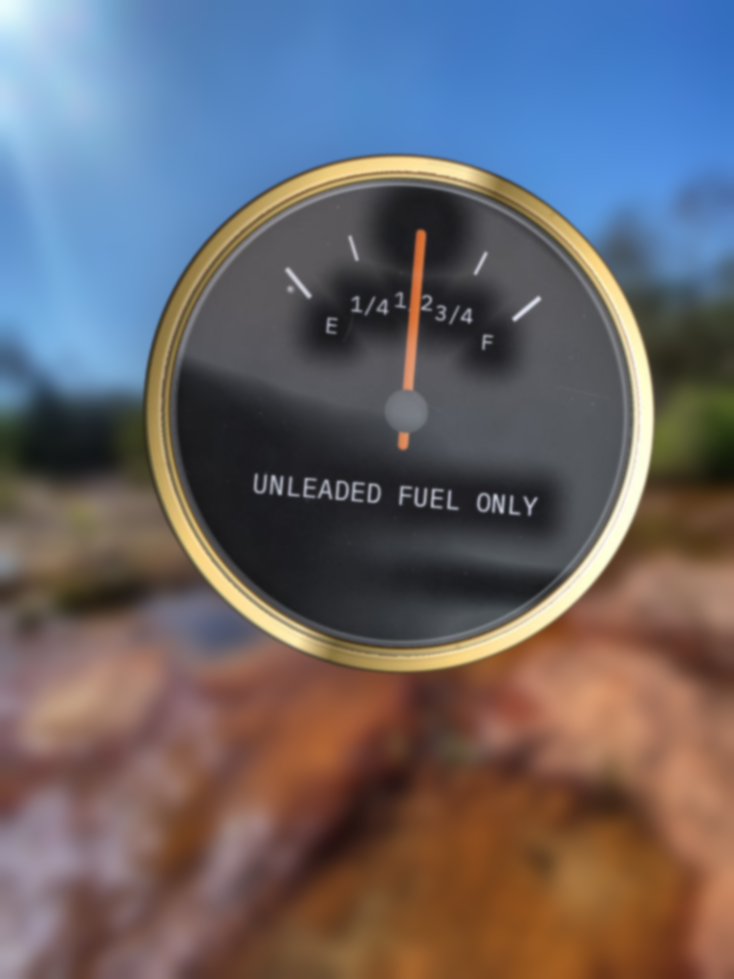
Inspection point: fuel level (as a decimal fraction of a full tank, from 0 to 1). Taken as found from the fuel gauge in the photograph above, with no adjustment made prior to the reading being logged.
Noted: 0.5
